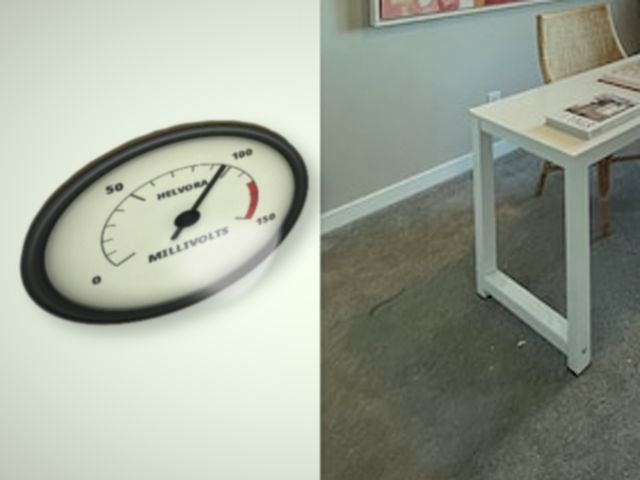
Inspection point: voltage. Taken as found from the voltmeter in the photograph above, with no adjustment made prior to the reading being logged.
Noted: 95 mV
